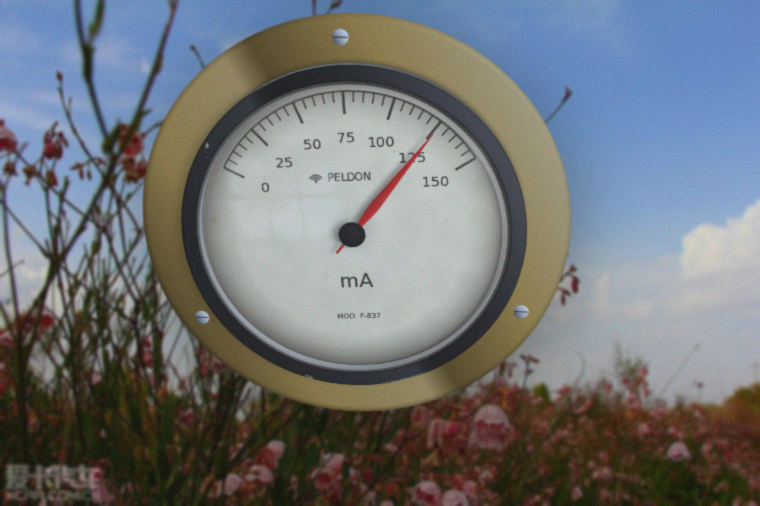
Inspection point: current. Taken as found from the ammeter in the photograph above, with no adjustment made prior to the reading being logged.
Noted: 125 mA
